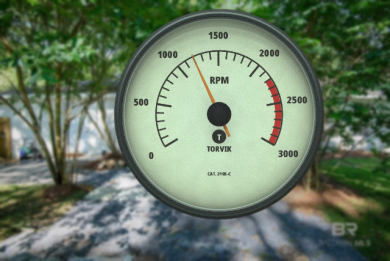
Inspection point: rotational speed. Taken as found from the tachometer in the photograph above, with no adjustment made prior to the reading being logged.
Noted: 1200 rpm
